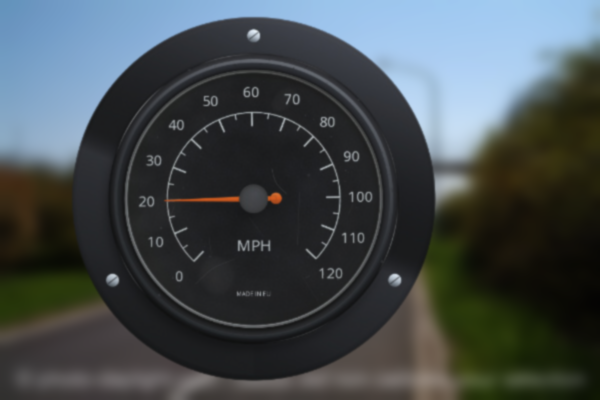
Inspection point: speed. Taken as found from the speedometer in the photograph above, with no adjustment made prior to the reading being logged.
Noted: 20 mph
